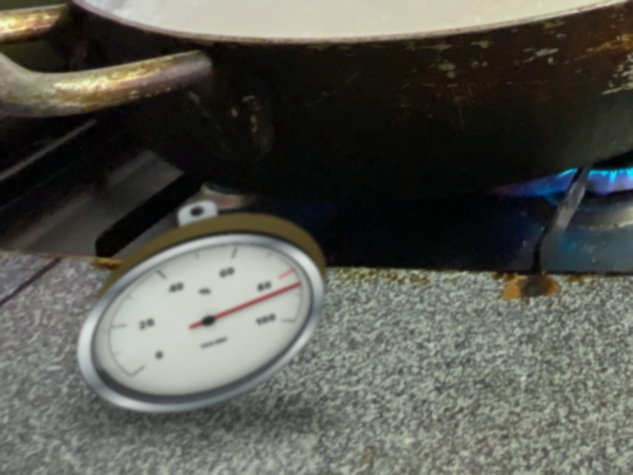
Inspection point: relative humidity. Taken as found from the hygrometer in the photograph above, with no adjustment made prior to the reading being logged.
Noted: 85 %
